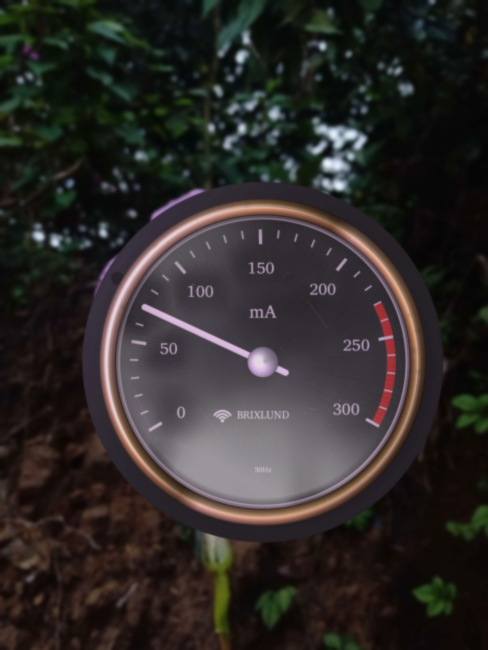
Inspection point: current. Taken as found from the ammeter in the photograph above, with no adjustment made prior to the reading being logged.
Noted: 70 mA
